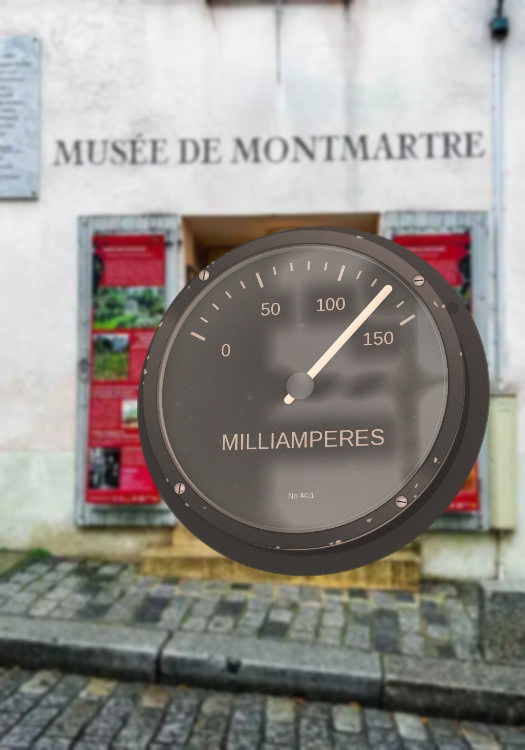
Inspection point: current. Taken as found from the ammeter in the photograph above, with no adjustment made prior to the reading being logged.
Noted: 130 mA
